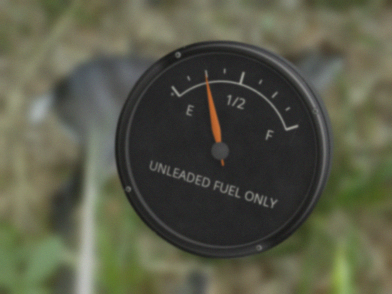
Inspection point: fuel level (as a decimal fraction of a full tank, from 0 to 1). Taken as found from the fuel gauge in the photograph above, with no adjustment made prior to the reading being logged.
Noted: 0.25
